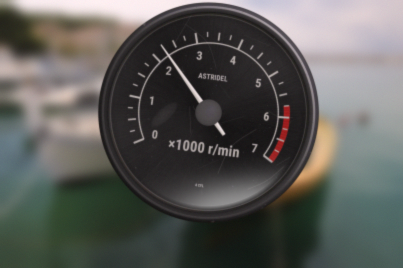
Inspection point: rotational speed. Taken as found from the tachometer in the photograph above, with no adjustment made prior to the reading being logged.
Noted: 2250 rpm
